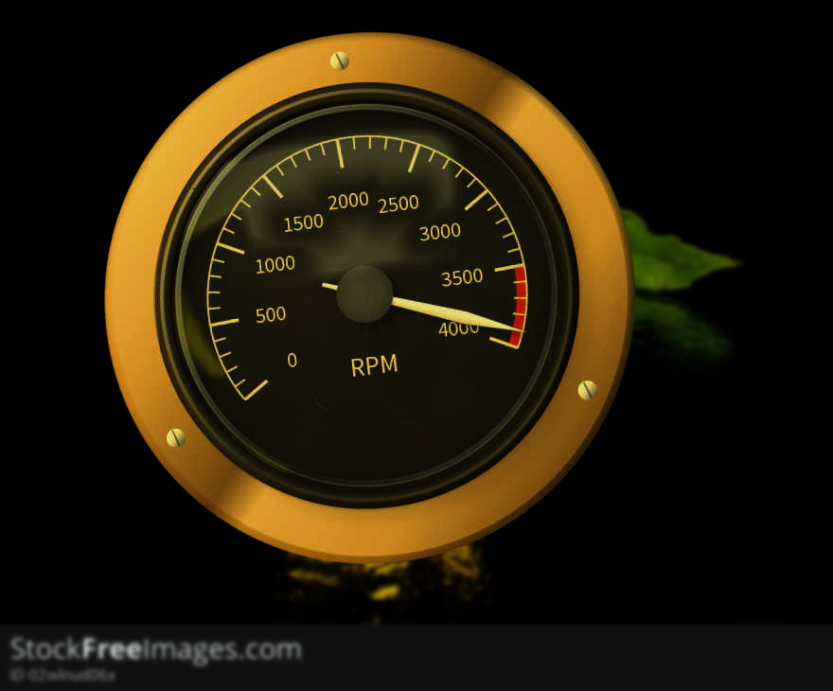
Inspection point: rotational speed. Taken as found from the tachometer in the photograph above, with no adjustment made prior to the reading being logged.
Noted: 3900 rpm
